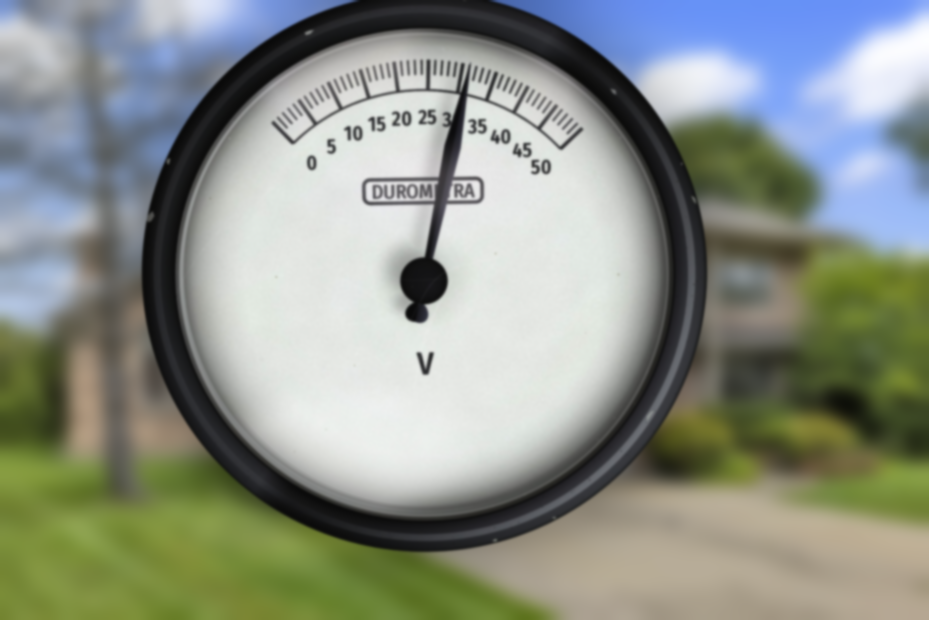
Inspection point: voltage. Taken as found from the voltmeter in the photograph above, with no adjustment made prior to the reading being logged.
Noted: 31 V
